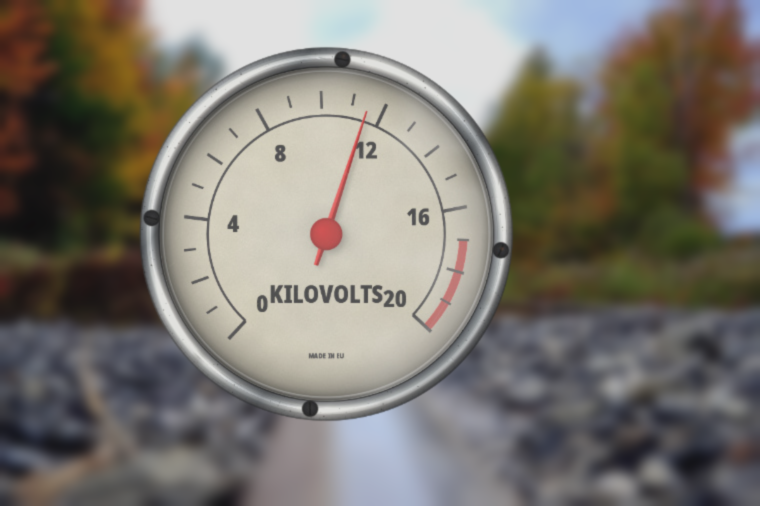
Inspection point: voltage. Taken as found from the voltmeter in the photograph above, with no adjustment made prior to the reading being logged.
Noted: 11.5 kV
